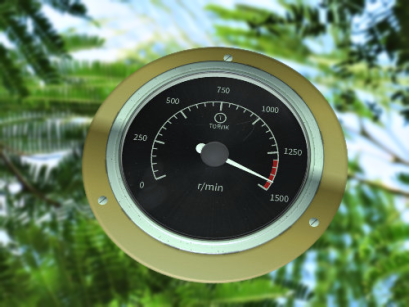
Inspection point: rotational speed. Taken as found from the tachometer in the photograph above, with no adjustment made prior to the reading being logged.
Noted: 1450 rpm
